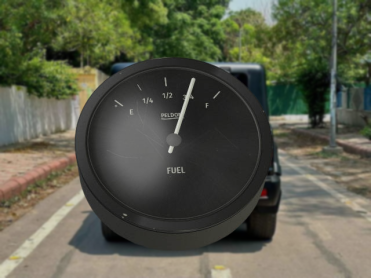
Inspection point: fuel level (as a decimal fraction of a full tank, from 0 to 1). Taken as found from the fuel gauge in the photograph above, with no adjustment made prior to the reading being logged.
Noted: 0.75
